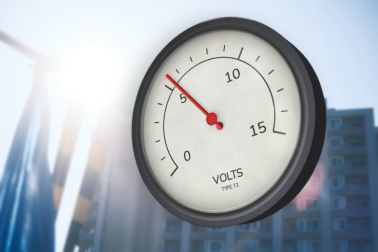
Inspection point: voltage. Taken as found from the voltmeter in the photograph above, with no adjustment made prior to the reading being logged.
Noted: 5.5 V
